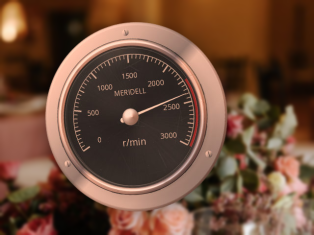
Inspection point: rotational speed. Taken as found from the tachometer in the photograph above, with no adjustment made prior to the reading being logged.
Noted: 2400 rpm
